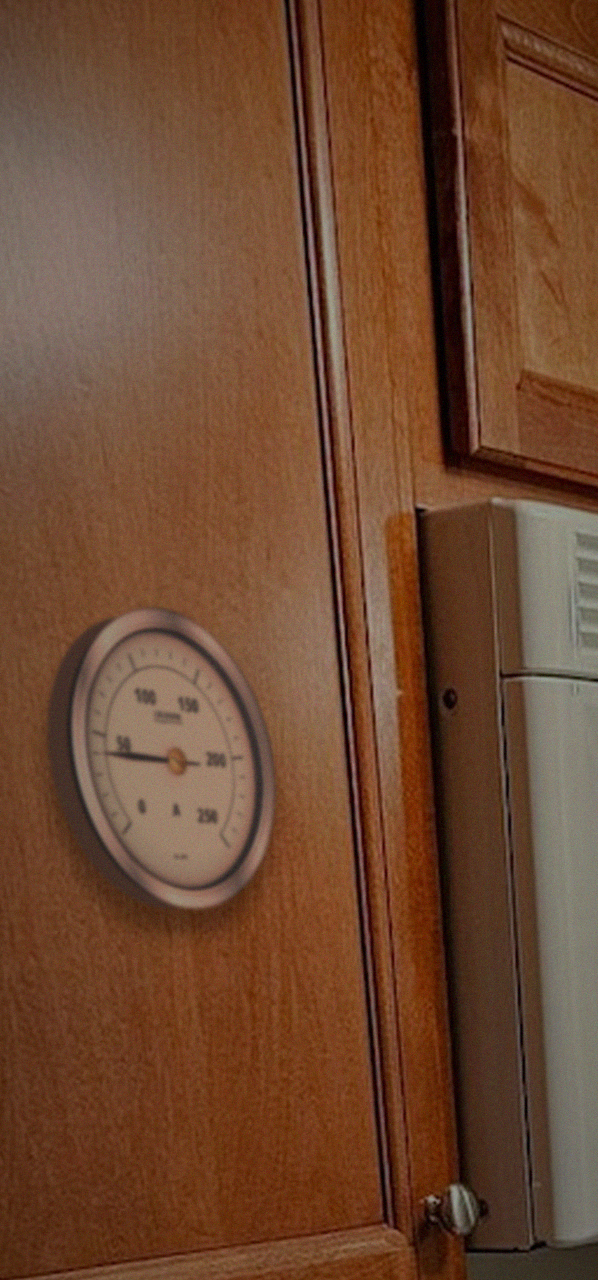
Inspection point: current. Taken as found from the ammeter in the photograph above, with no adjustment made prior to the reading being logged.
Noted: 40 A
